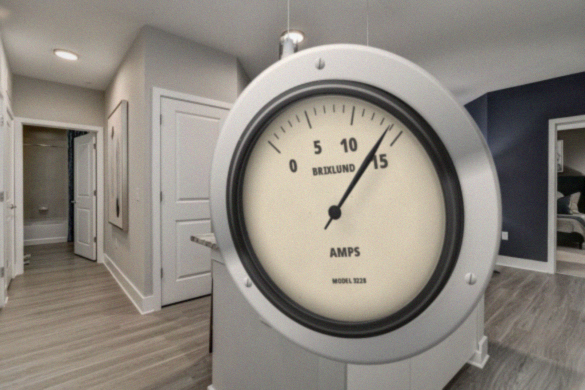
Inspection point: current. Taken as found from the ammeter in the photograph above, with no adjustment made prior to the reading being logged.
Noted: 14 A
